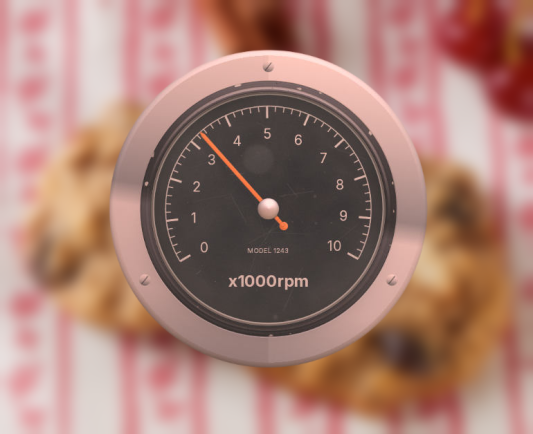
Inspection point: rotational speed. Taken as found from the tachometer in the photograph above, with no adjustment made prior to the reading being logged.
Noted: 3300 rpm
